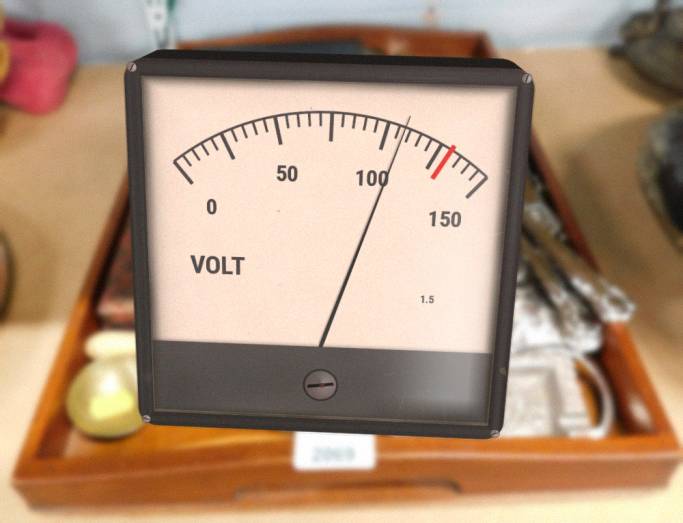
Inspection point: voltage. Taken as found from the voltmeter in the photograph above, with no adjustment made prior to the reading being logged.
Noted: 107.5 V
